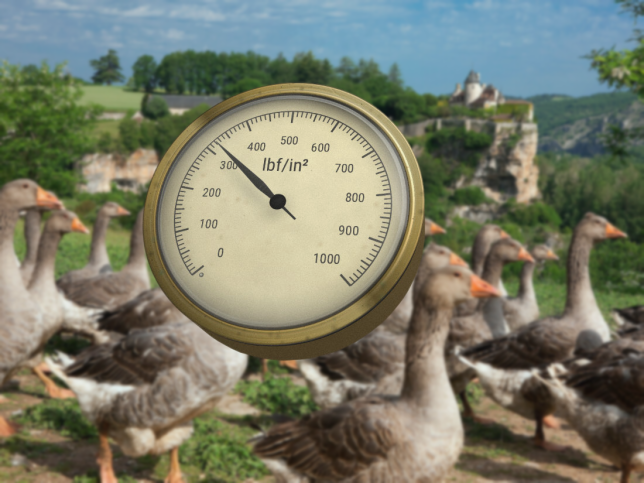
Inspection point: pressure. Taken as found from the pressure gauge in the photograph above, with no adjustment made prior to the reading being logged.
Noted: 320 psi
